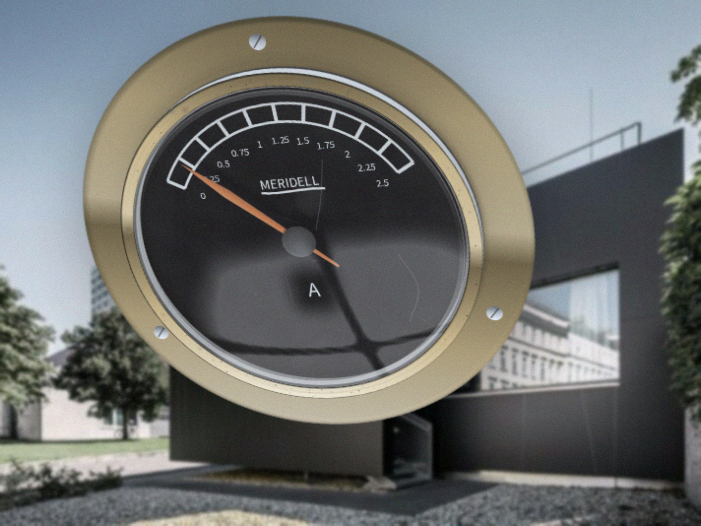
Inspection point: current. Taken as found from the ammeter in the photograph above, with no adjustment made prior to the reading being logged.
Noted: 0.25 A
